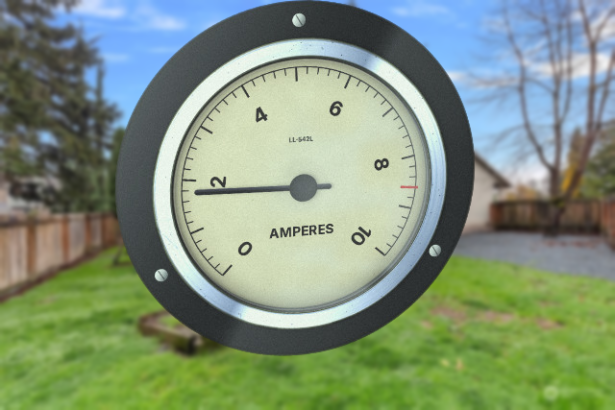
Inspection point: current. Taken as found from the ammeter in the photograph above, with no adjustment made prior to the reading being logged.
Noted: 1.8 A
